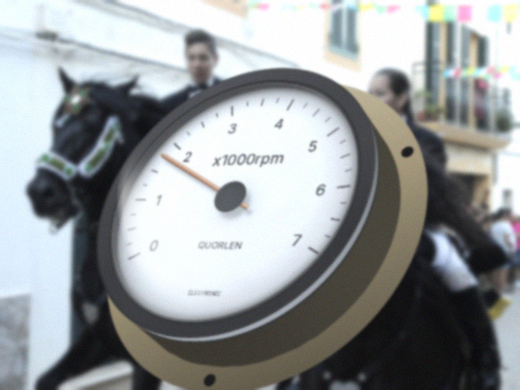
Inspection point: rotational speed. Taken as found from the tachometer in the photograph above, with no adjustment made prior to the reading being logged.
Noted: 1750 rpm
